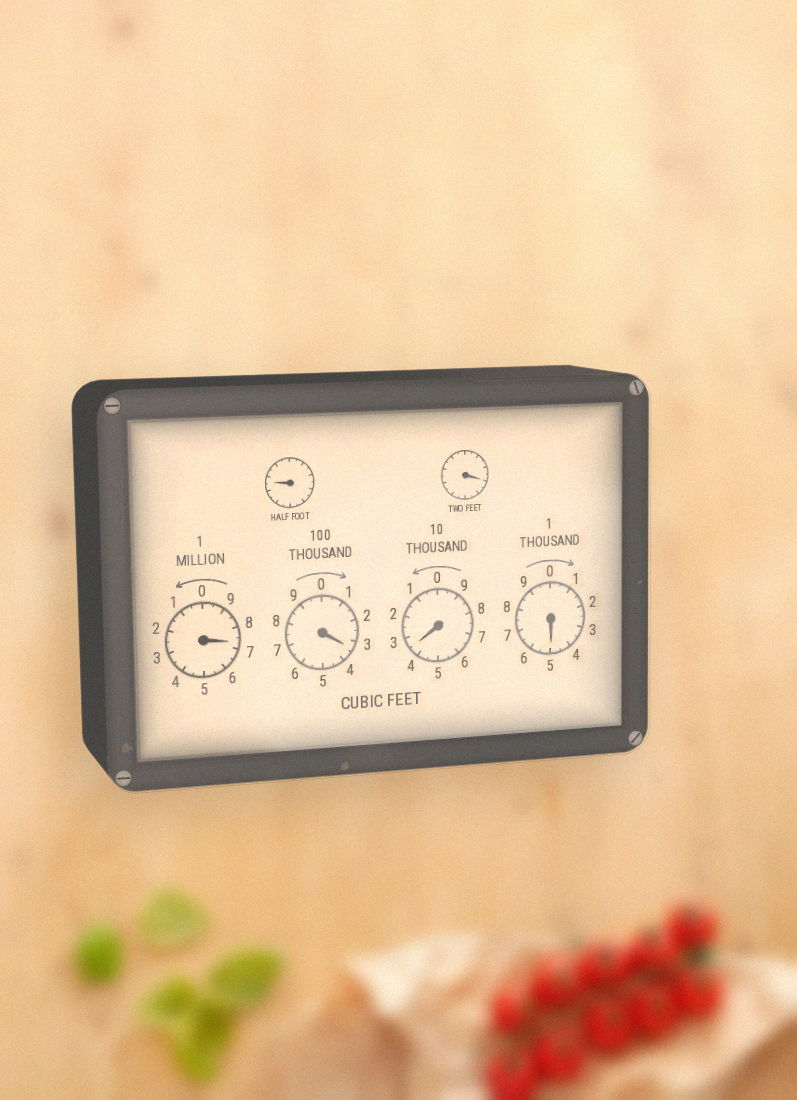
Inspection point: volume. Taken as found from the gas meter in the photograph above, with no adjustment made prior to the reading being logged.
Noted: 733500 ft³
